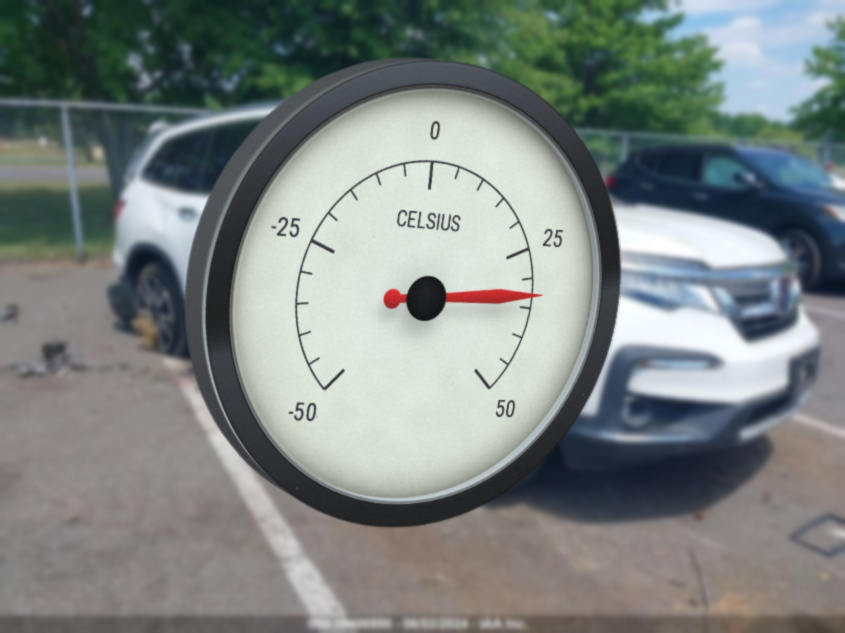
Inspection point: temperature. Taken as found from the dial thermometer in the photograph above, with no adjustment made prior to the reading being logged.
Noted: 32.5 °C
